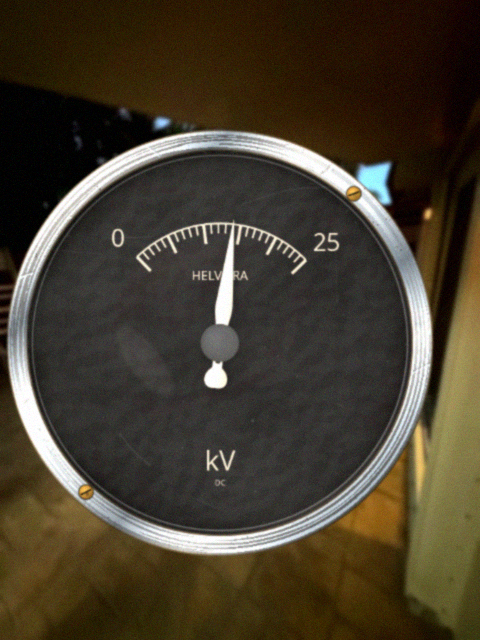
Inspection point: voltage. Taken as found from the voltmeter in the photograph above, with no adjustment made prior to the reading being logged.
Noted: 14 kV
